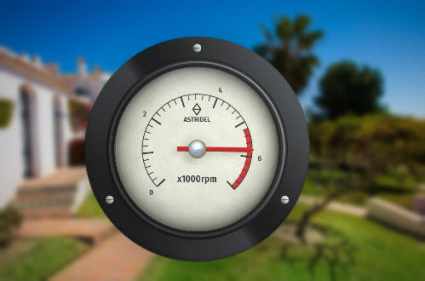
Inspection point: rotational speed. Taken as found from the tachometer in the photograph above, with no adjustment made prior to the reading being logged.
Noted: 5800 rpm
